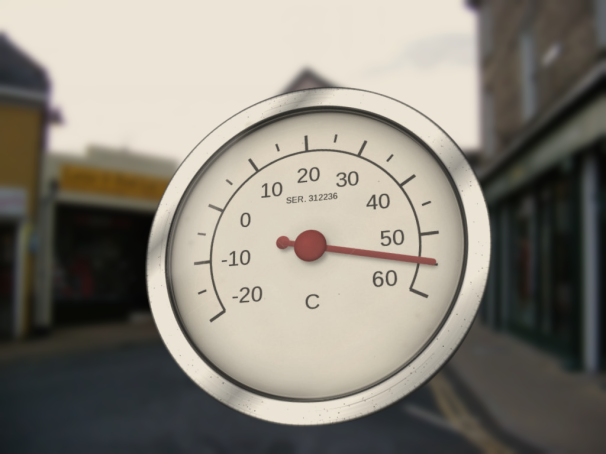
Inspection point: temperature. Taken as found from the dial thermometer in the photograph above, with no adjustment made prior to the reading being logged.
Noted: 55 °C
